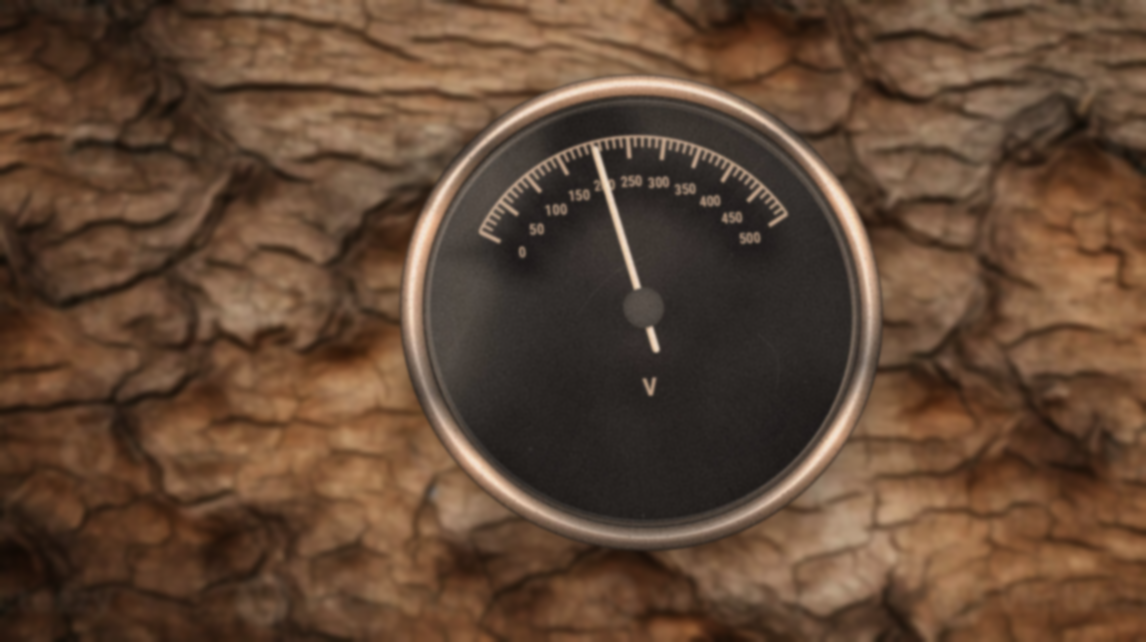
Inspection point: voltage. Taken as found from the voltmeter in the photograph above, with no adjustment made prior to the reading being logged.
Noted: 200 V
